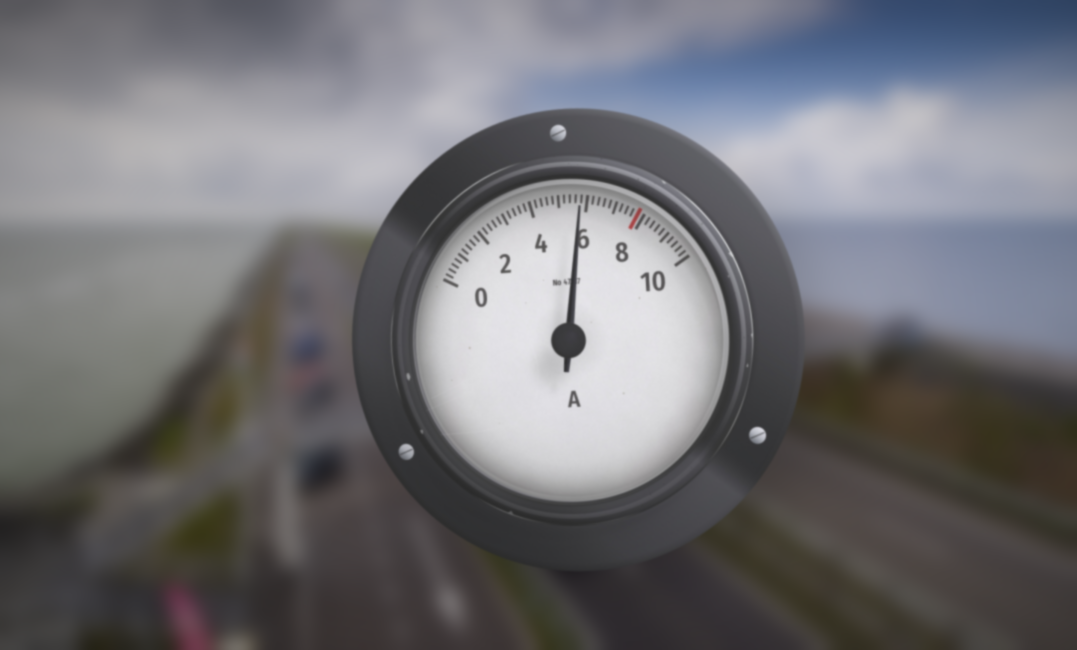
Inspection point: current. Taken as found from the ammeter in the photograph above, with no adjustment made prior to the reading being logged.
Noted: 5.8 A
